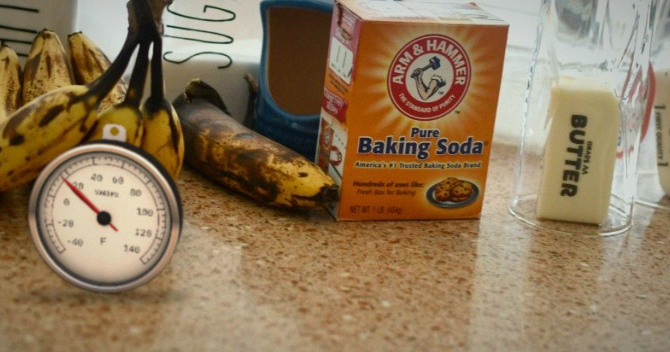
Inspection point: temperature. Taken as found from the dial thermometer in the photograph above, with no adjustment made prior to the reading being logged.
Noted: 16 °F
